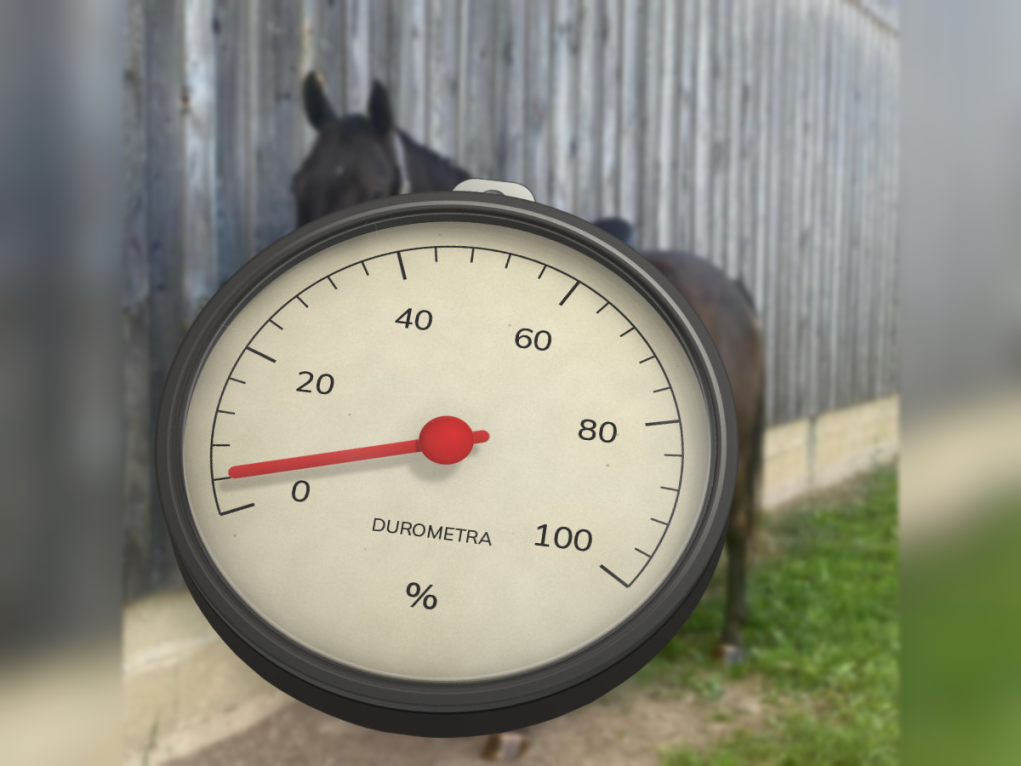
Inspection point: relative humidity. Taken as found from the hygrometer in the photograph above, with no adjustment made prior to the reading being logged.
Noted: 4 %
